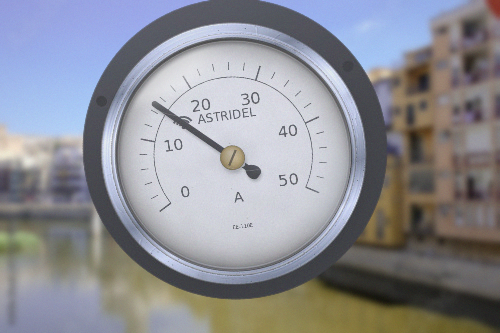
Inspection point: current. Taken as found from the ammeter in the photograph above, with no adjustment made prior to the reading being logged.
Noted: 15 A
